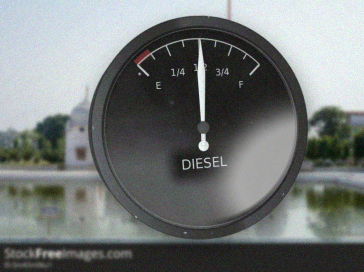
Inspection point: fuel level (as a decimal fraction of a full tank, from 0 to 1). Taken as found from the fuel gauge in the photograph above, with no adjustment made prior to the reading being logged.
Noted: 0.5
